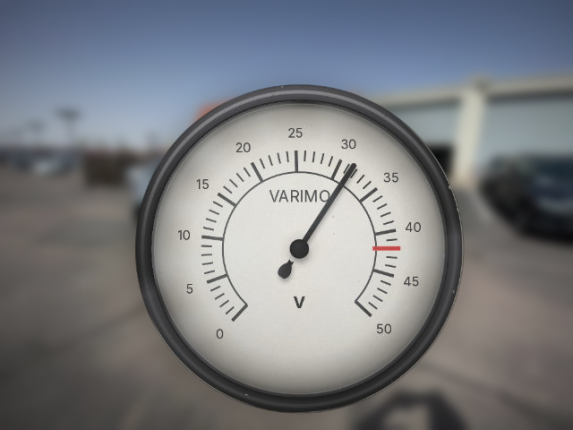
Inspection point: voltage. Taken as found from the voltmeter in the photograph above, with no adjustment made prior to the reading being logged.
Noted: 31.5 V
